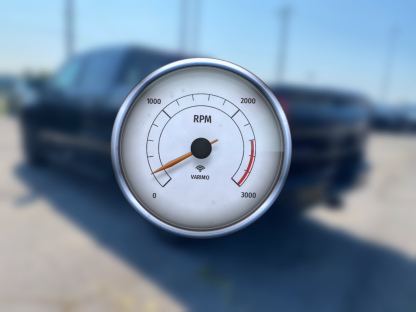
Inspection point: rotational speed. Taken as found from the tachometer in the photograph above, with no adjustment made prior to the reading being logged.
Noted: 200 rpm
